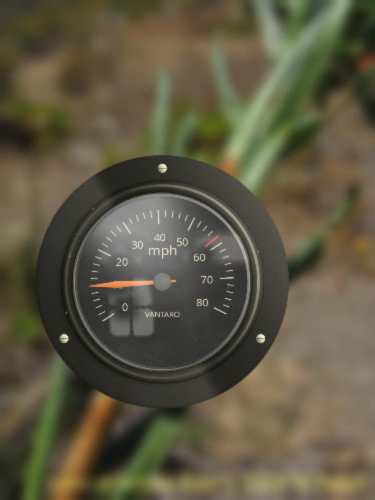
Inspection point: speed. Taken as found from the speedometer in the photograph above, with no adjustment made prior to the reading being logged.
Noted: 10 mph
